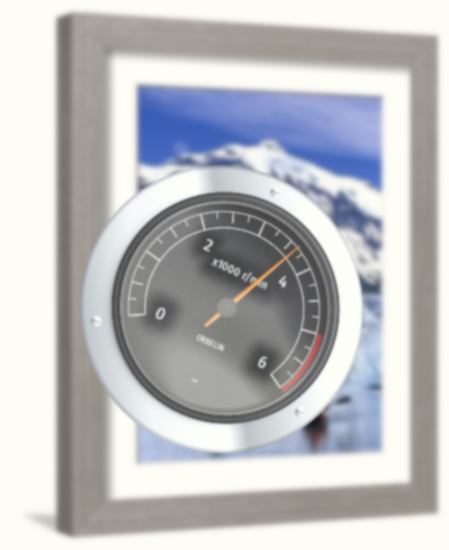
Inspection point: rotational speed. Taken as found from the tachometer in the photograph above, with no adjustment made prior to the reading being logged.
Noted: 3625 rpm
